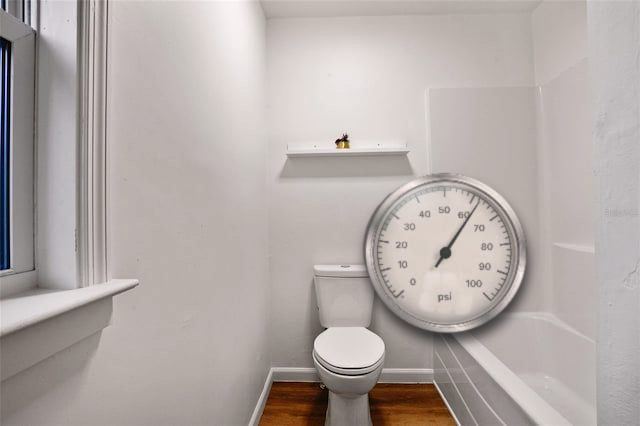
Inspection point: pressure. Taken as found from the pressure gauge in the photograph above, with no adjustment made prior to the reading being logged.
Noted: 62 psi
